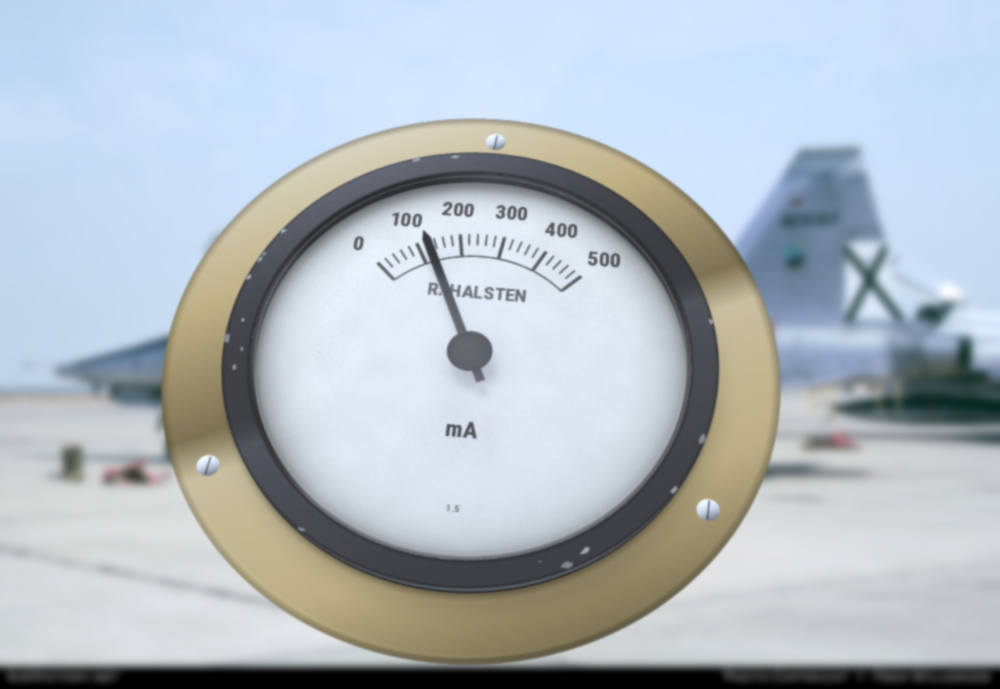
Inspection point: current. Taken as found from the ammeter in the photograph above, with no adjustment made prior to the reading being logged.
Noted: 120 mA
